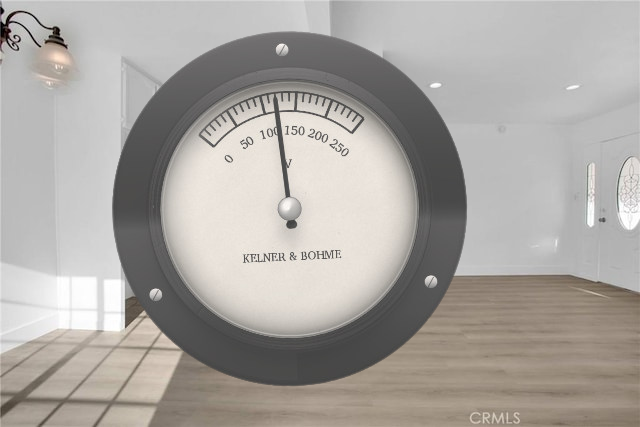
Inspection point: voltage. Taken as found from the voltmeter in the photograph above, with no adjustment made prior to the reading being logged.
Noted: 120 V
